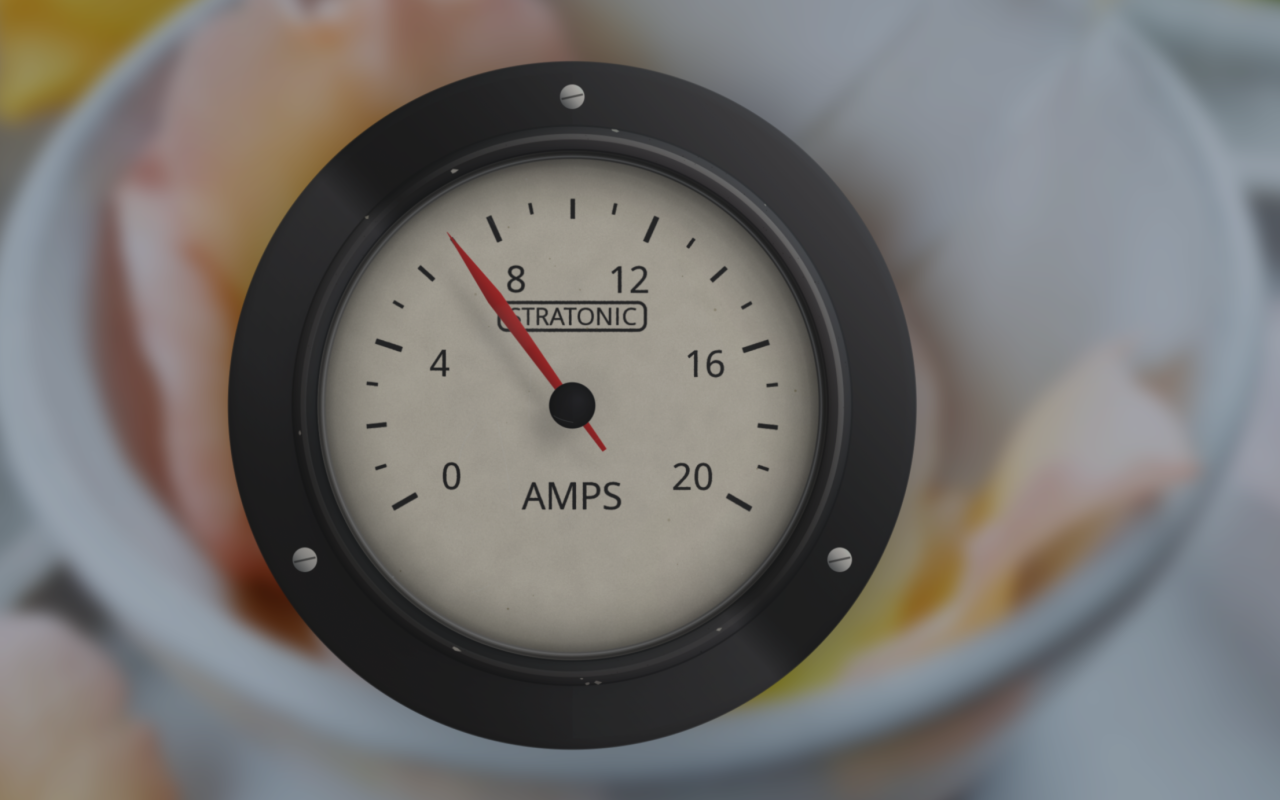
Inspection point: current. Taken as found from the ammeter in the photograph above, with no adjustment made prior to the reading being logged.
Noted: 7 A
